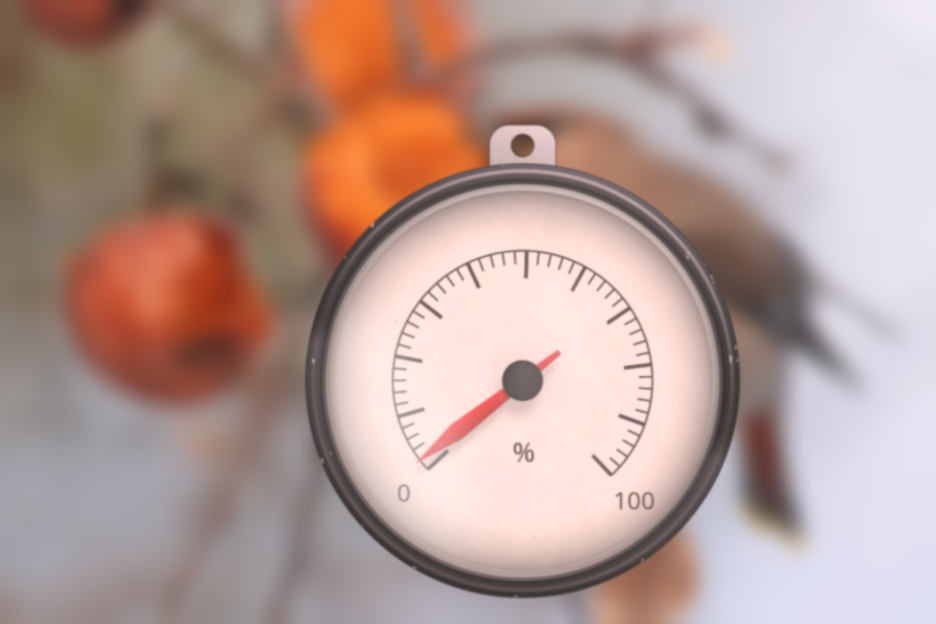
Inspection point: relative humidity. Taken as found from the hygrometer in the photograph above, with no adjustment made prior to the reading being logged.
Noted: 2 %
